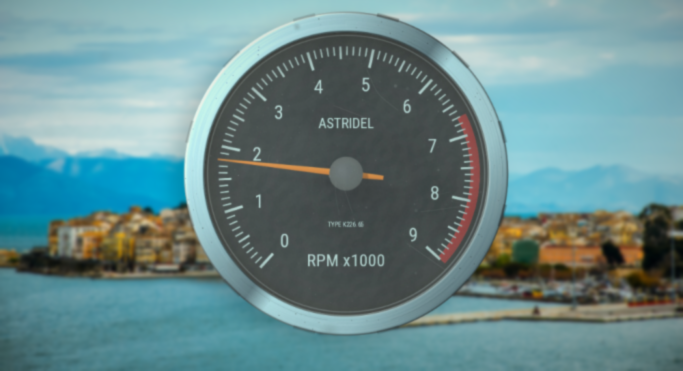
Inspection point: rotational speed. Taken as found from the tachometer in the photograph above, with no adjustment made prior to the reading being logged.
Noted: 1800 rpm
